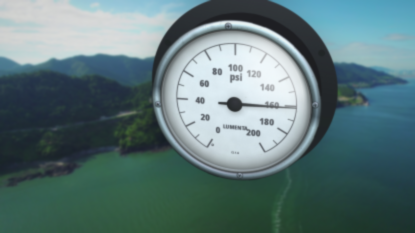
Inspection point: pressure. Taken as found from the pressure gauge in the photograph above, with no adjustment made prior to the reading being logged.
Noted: 160 psi
